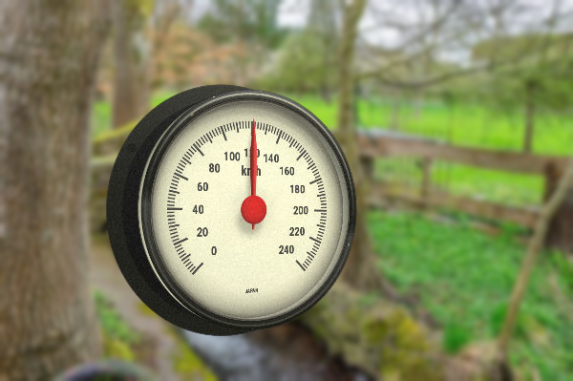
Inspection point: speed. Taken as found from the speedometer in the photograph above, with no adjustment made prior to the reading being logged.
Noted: 120 km/h
